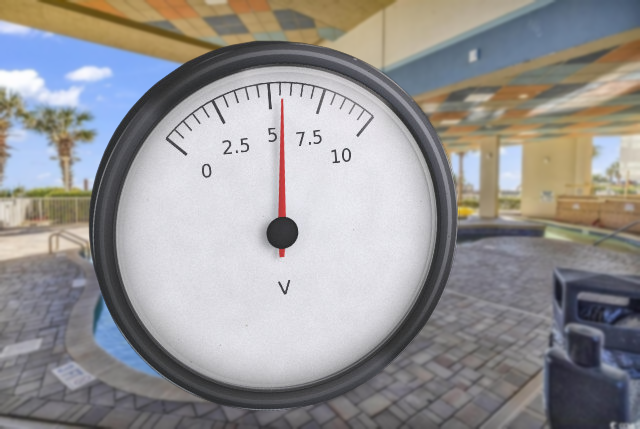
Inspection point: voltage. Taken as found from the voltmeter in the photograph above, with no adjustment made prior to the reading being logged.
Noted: 5.5 V
